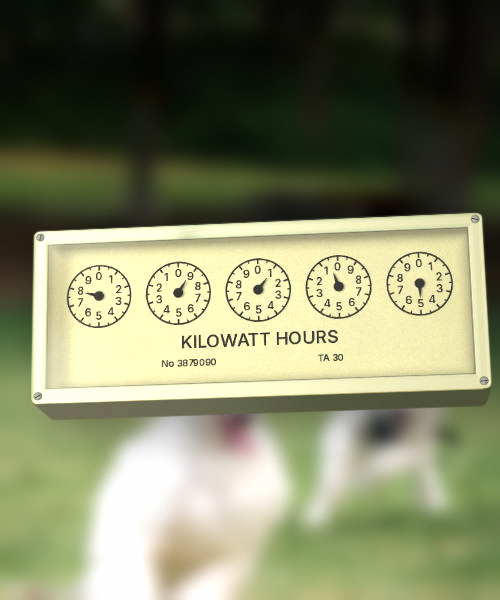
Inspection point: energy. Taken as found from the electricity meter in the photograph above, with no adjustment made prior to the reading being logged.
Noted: 79105 kWh
